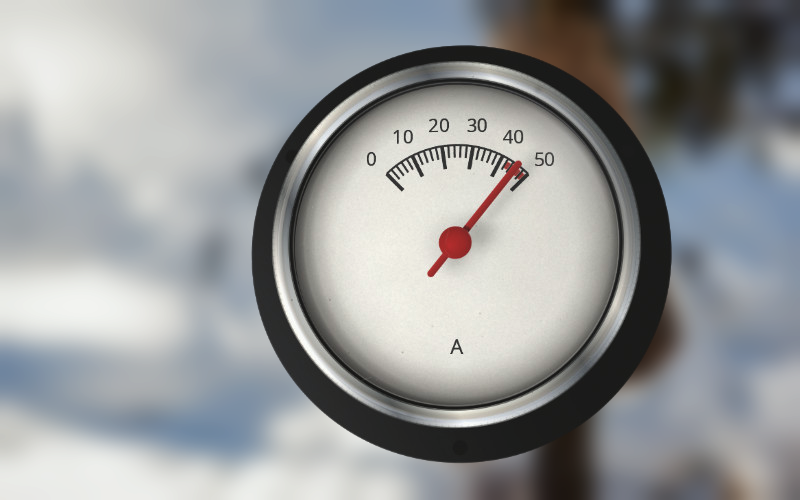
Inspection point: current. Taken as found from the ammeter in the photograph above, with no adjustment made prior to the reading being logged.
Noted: 46 A
